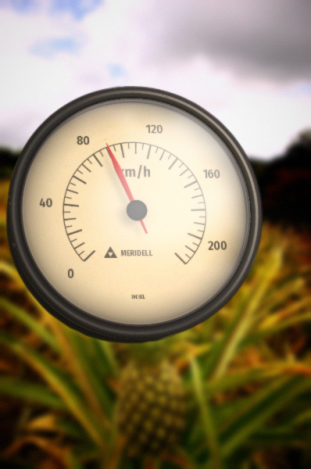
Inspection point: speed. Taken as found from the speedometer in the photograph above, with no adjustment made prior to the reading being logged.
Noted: 90 km/h
